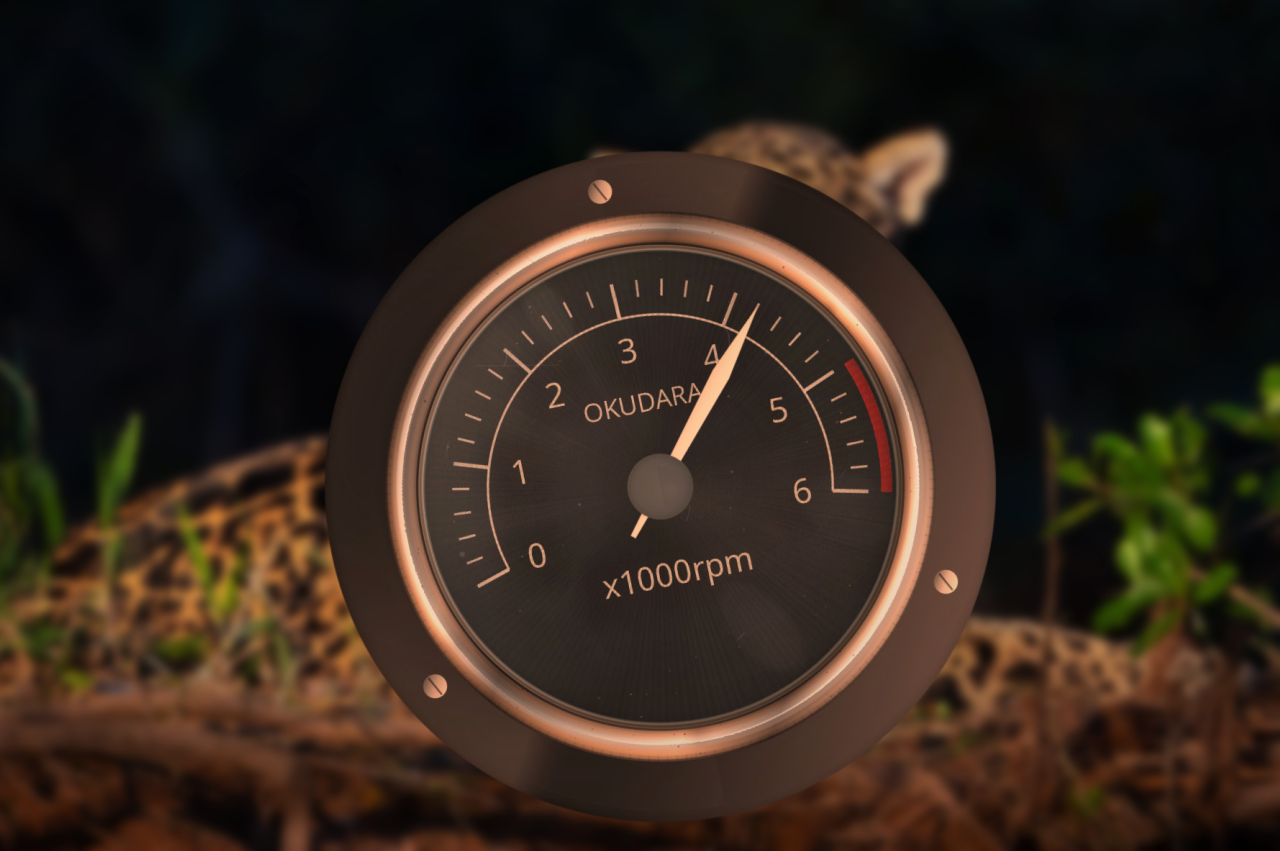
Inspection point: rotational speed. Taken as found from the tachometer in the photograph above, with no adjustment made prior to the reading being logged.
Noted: 4200 rpm
